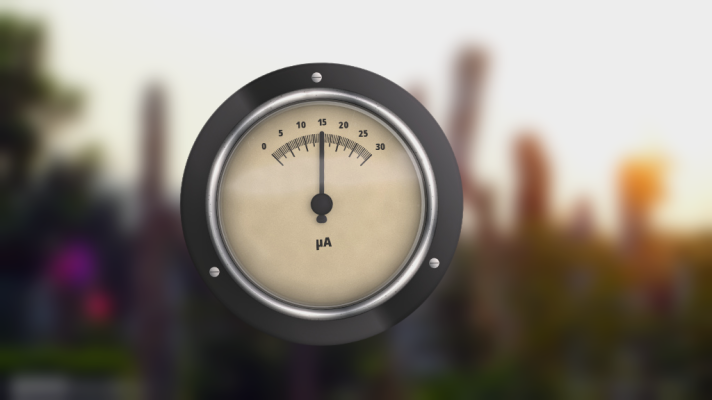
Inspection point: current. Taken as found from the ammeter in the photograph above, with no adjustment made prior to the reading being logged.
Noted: 15 µA
